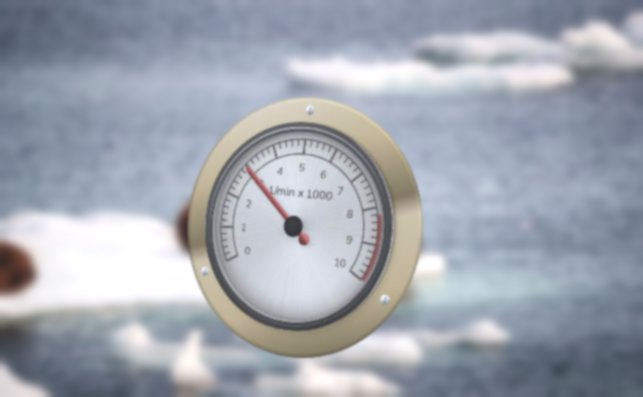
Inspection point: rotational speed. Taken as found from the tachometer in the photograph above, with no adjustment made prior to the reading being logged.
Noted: 3000 rpm
